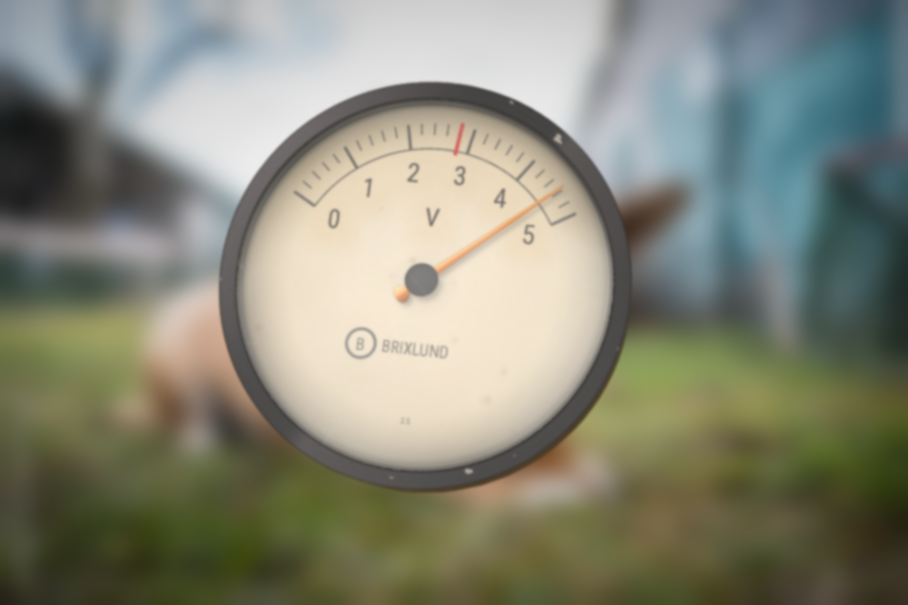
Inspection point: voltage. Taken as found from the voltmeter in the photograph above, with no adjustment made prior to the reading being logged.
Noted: 4.6 V
